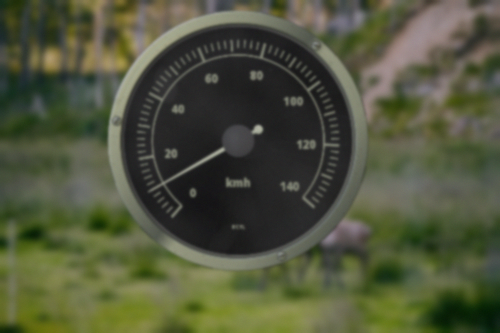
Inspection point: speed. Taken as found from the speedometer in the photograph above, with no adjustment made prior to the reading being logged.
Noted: 10 km/h
